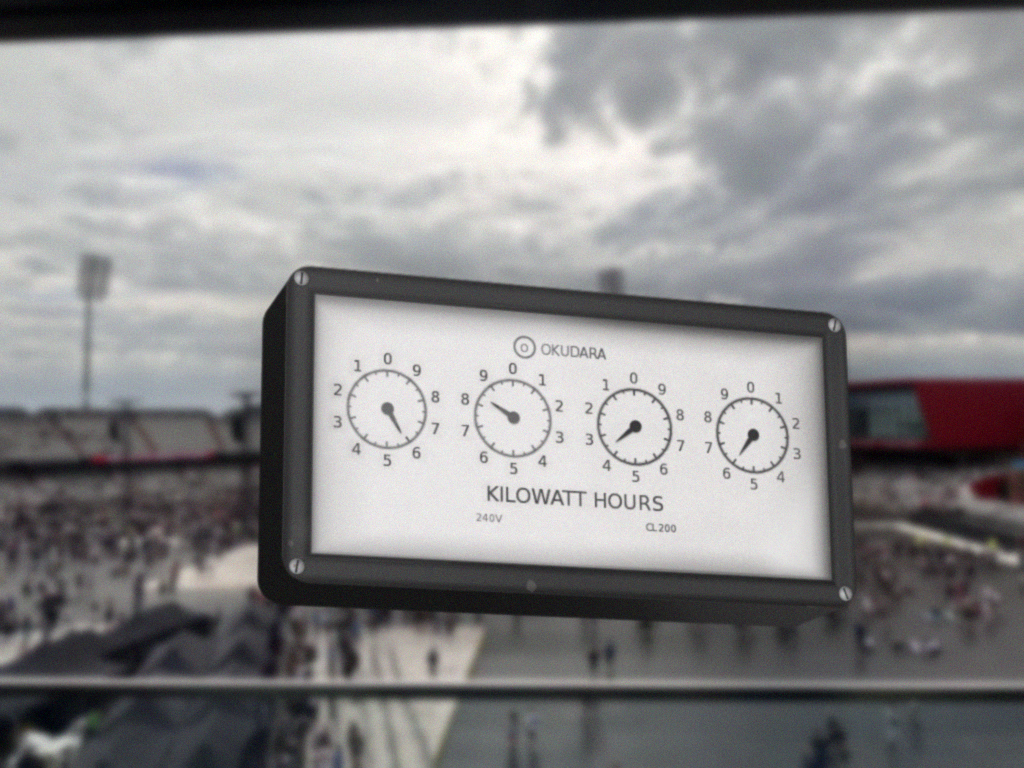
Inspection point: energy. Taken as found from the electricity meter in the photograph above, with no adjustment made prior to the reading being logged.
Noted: 5836 kWh
